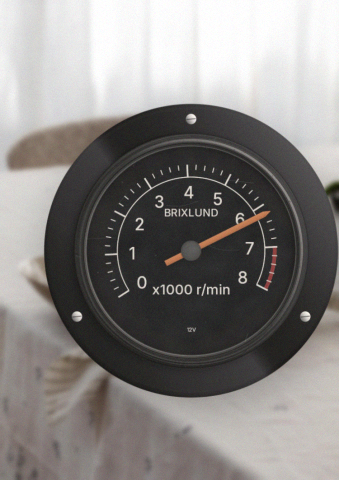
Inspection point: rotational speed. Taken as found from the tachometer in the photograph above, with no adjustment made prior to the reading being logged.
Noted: 6200 rpm
